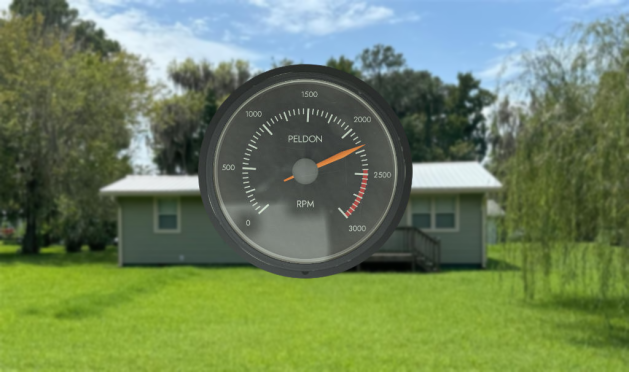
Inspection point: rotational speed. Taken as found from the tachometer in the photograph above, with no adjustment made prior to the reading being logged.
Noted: 2200 rpm
